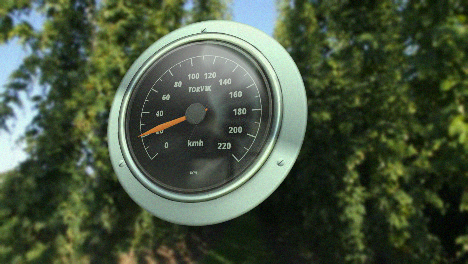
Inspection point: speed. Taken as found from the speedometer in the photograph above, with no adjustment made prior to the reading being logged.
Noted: 20 km/h
